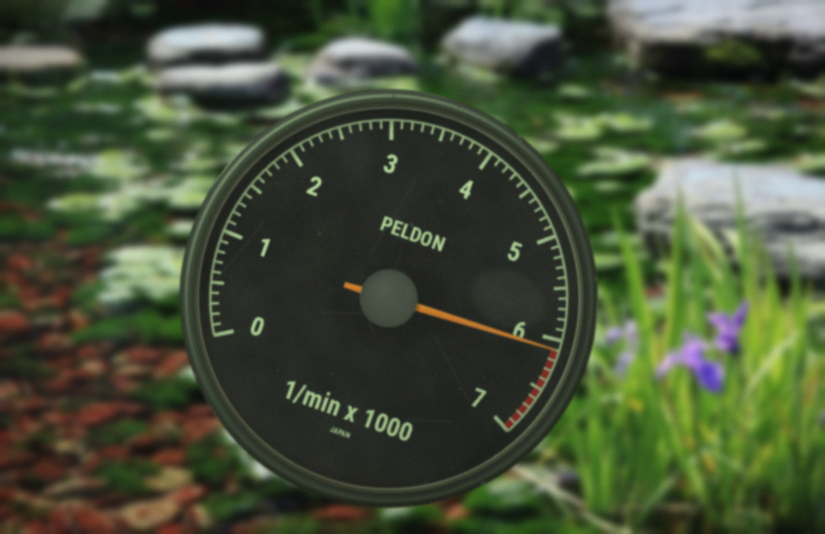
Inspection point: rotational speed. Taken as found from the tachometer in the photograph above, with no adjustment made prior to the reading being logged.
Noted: 6100 rpm
